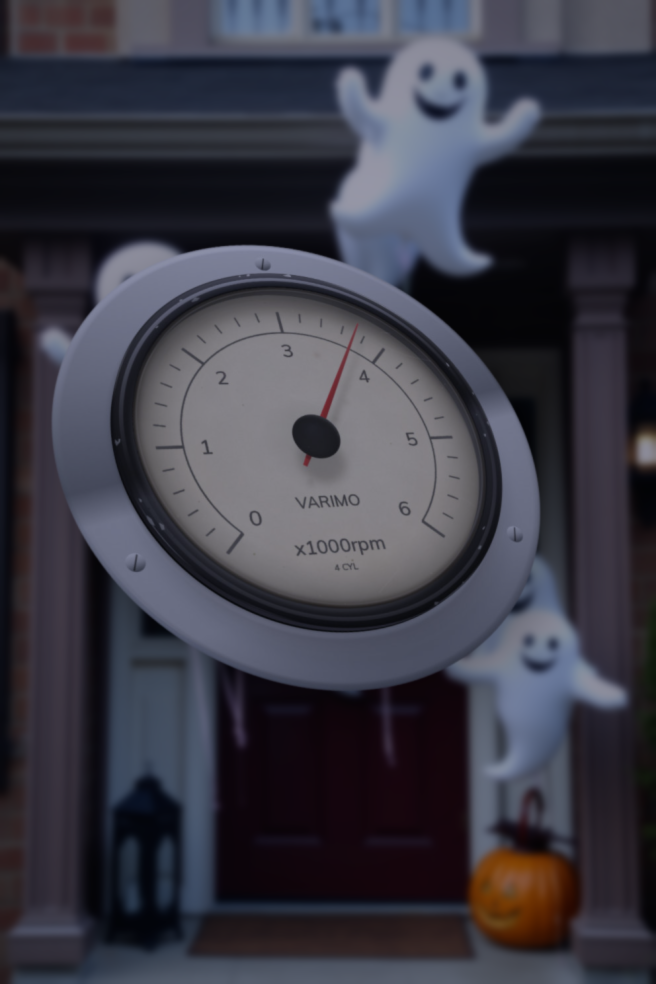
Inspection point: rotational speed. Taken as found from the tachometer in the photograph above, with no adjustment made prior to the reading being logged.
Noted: 3700 rpm
